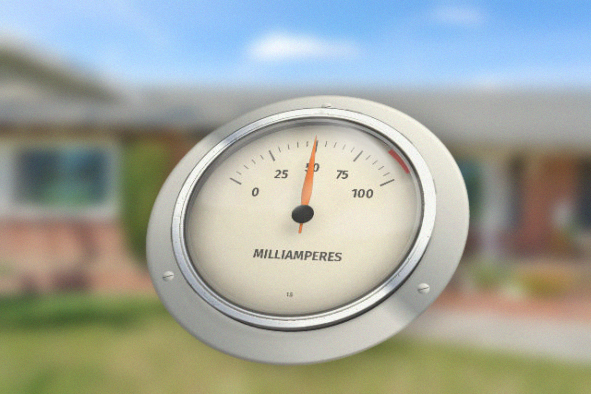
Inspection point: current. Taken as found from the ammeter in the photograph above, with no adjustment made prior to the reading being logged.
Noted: 50 mA
